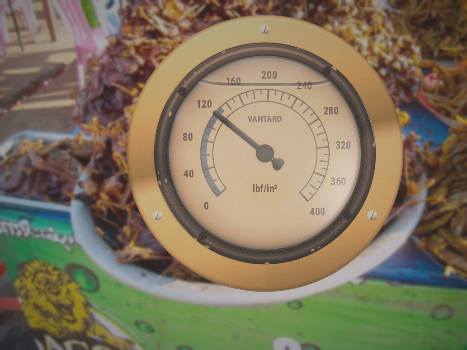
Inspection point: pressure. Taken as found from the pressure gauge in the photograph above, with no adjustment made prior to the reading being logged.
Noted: 120 psi
